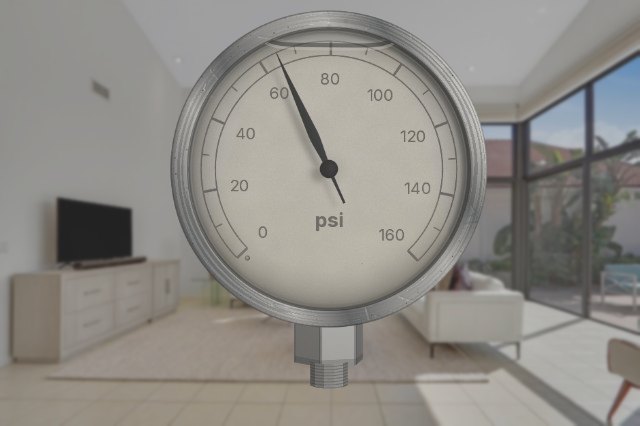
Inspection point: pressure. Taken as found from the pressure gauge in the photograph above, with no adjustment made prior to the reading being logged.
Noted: 65 psi
